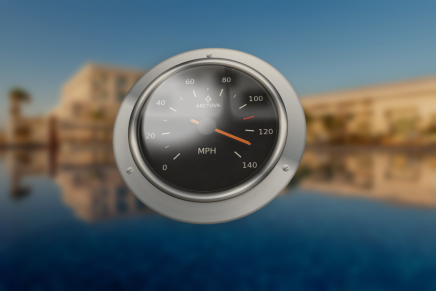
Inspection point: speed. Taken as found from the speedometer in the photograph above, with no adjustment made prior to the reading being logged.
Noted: 130 mph
